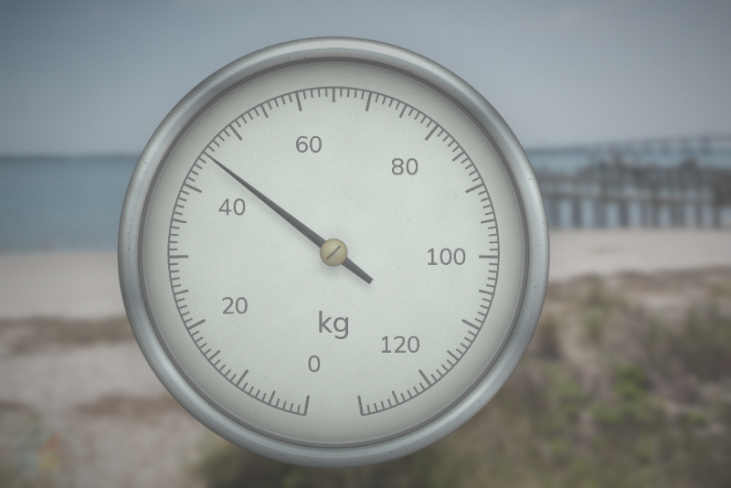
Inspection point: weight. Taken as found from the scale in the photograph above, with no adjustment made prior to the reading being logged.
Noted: 45 kg
